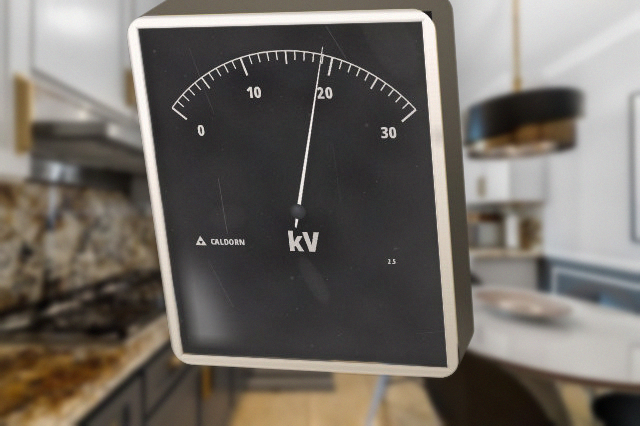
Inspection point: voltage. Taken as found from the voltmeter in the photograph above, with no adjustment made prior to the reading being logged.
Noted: 19 kV
